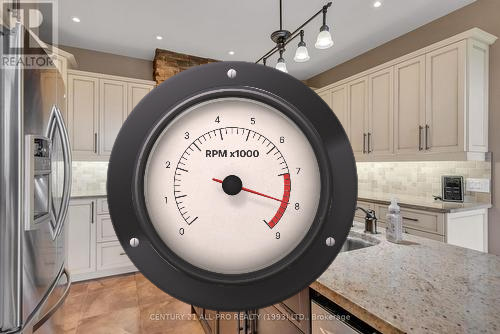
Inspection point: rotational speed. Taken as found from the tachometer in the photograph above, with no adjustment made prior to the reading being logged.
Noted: 8000 rpm
